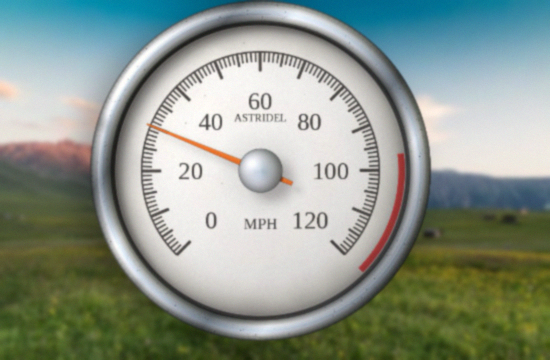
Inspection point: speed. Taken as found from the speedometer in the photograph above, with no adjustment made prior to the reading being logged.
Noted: 30 mph
